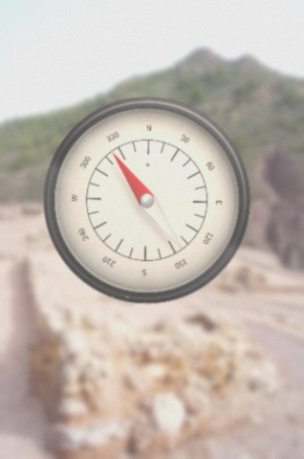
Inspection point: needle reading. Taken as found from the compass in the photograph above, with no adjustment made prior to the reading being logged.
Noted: 322.5 °
